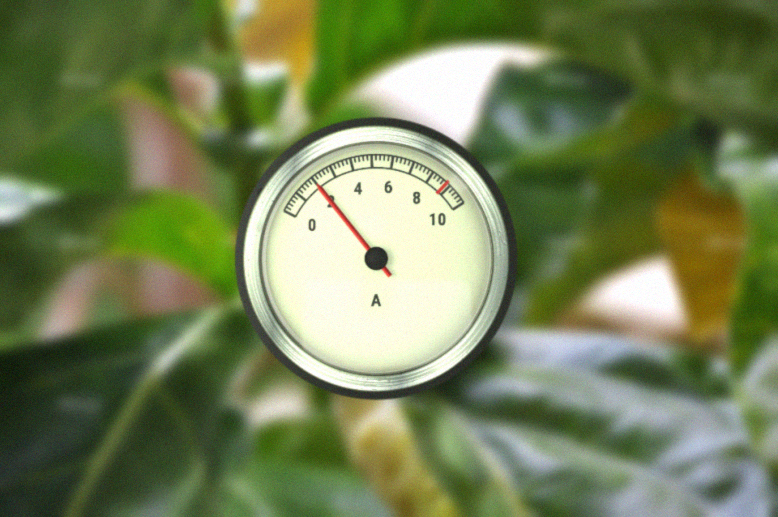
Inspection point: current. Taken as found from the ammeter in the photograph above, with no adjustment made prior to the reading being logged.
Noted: 2 A
